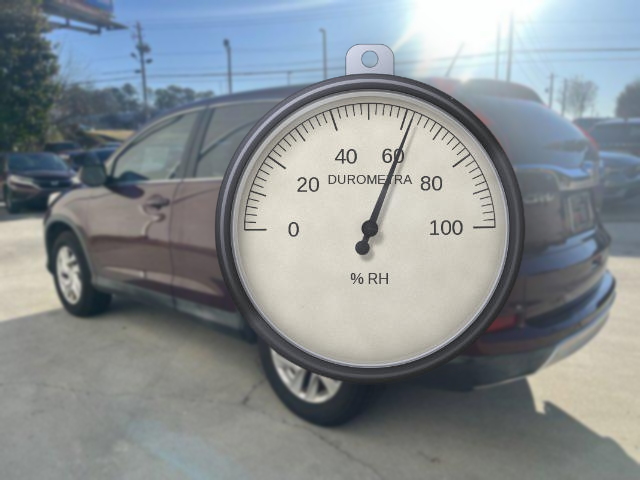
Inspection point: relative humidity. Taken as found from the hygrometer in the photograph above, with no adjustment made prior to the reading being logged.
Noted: 62 %
